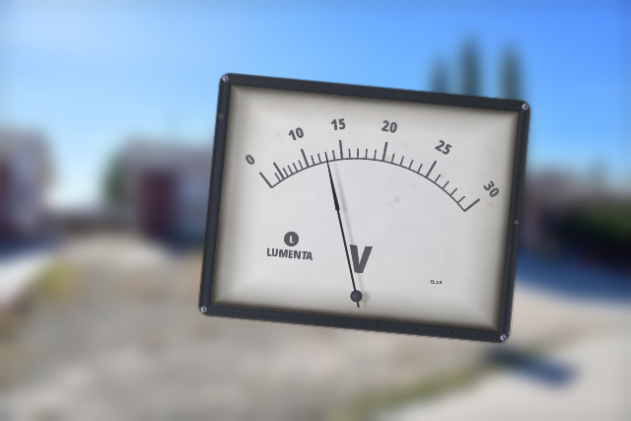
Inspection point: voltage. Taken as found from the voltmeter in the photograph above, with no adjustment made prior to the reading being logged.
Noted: 13 V
